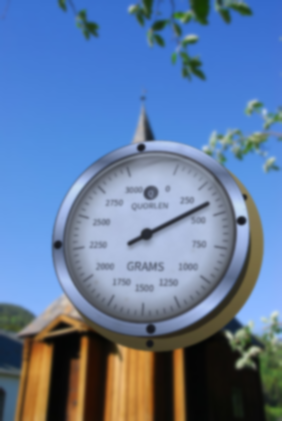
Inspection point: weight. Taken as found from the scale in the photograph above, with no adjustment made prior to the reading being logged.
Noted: 400 g
